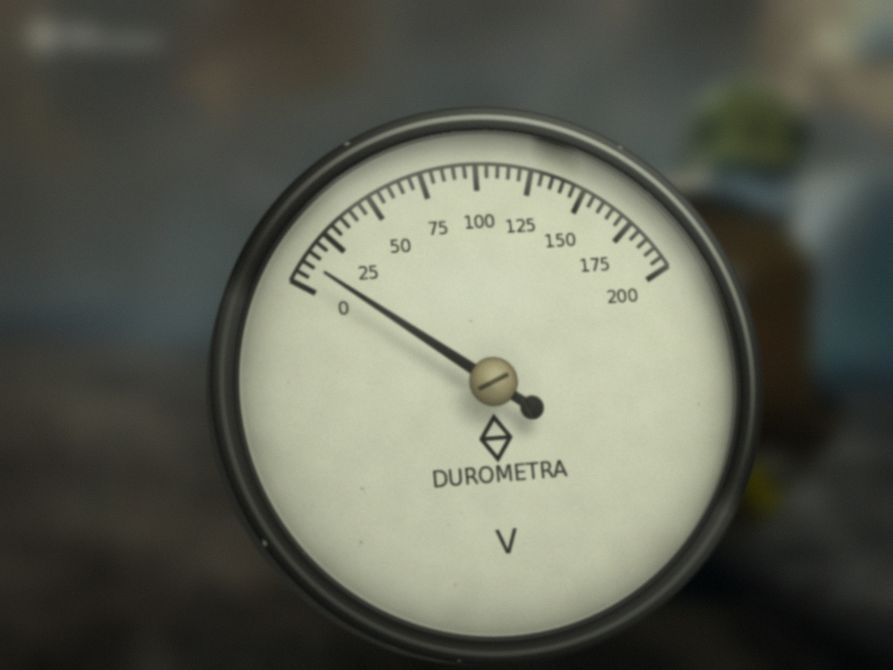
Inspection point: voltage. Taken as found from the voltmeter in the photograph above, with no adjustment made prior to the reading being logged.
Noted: 10 V
